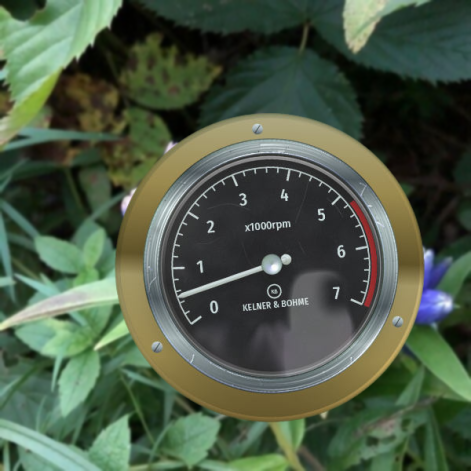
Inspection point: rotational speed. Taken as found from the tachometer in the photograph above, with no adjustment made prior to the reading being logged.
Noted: 500 rpm
